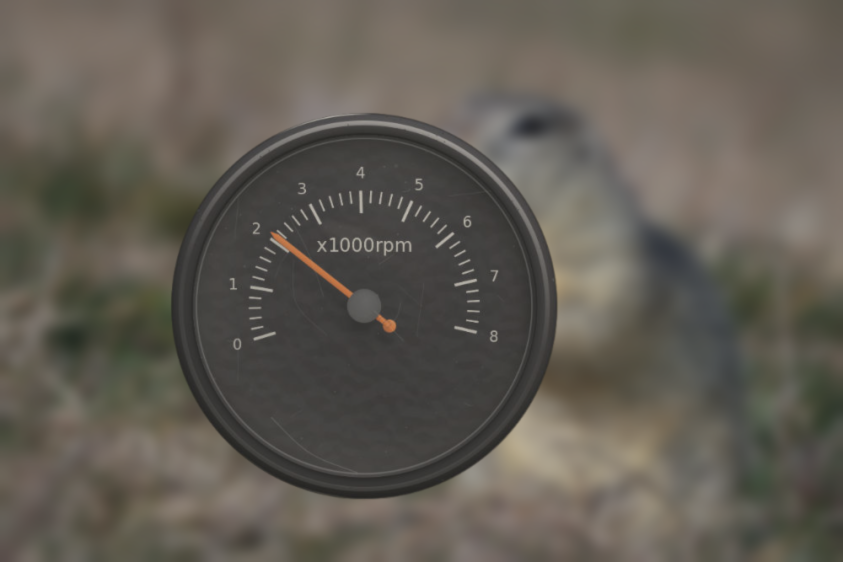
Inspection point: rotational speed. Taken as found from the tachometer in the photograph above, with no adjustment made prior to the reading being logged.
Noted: 2100 rpm
